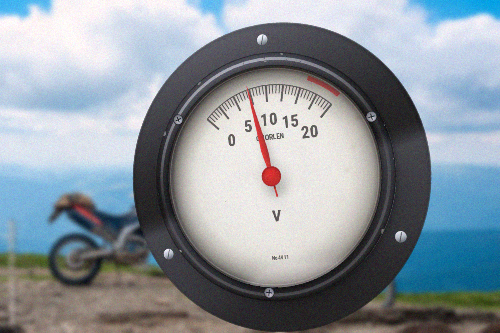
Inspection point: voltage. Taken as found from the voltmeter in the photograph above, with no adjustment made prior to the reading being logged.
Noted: 7.5 V
